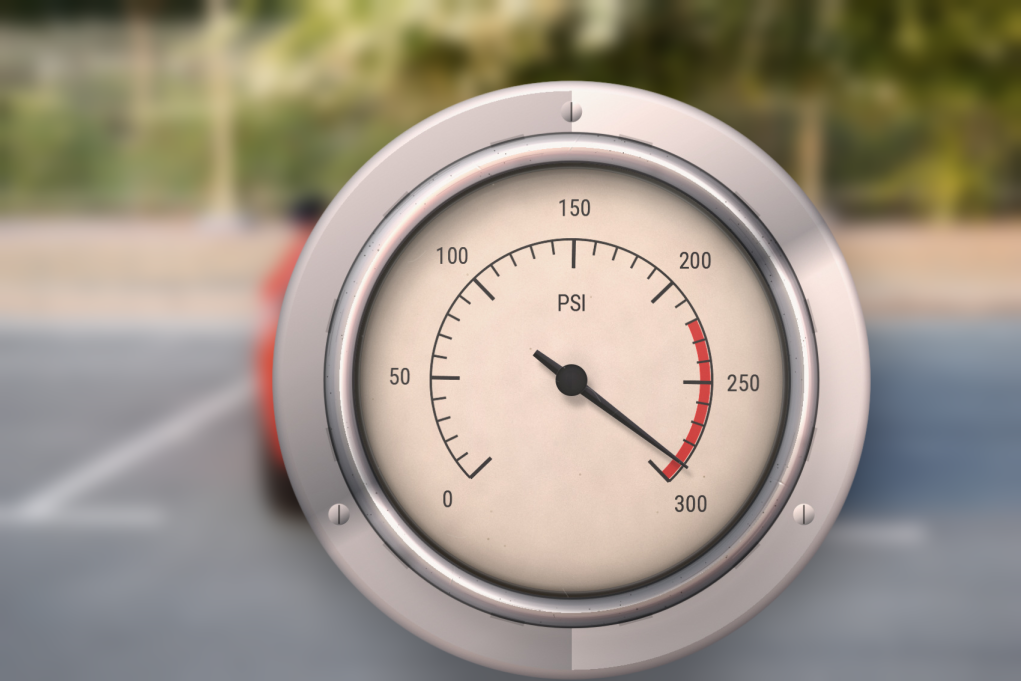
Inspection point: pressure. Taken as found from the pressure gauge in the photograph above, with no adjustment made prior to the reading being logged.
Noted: 290 psi
